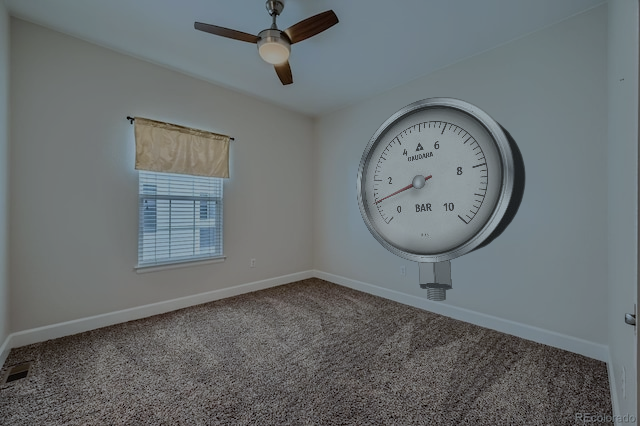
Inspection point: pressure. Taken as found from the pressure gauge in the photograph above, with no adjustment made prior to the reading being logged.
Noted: 1 bar
